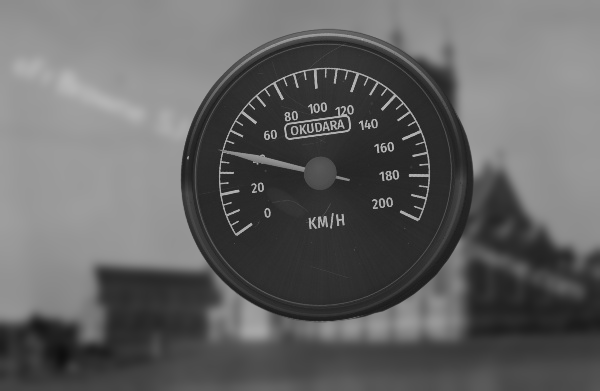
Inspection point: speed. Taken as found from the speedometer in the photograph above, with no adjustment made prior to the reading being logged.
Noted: 40 km/h
